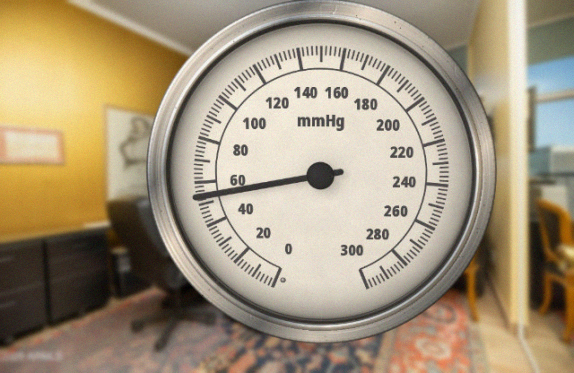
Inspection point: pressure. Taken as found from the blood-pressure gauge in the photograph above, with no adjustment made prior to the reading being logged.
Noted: 54 mmHg
